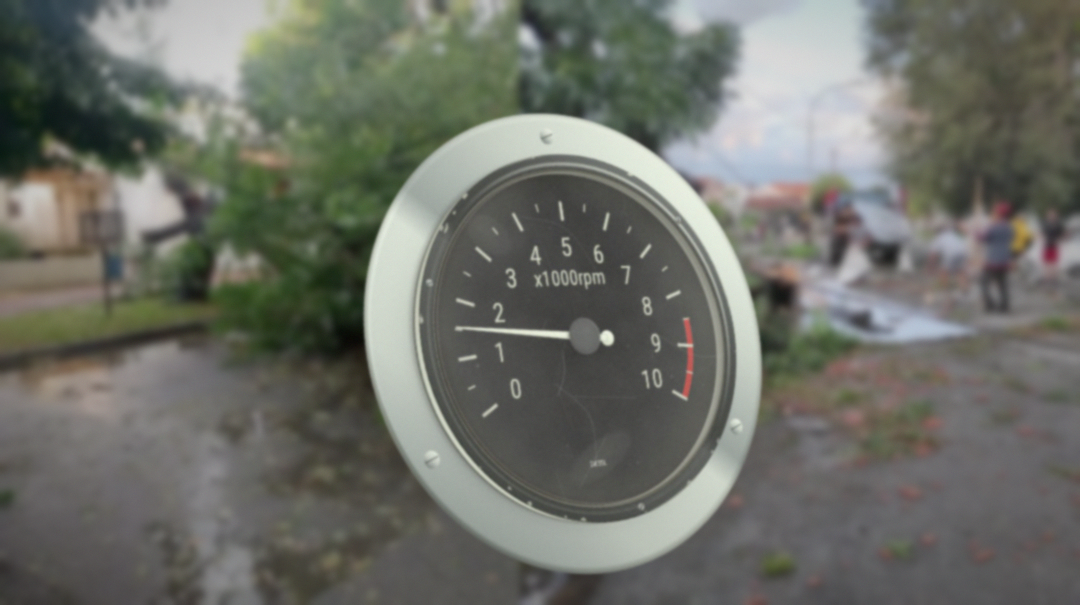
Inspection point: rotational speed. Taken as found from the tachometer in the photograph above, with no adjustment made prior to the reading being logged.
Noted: 1500 rpm
